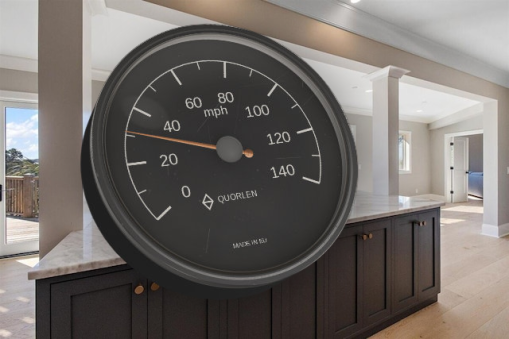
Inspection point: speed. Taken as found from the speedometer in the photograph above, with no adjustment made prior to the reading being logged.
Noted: 30 mph
